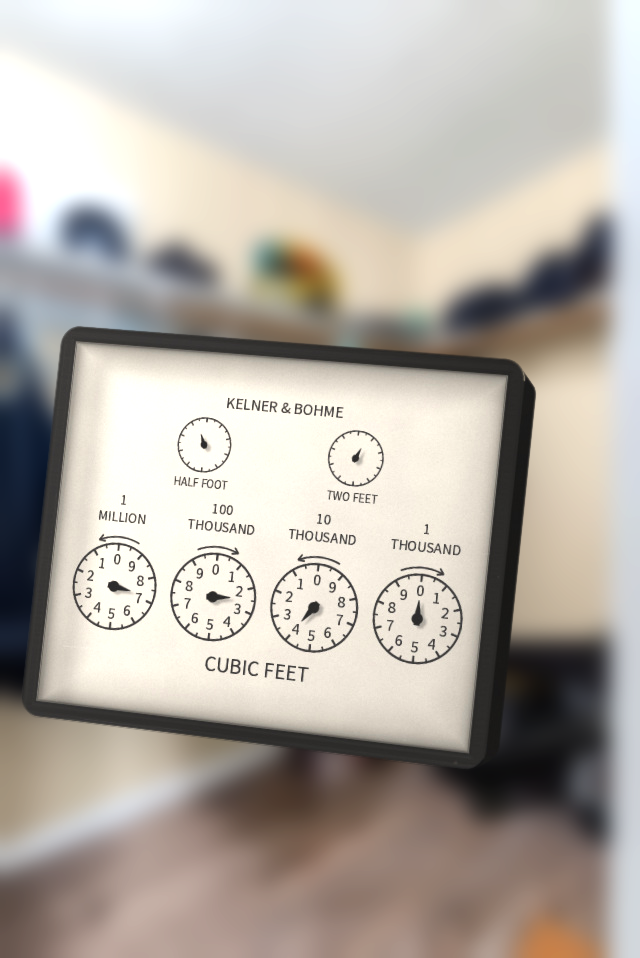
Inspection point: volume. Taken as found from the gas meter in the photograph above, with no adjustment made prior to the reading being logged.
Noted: 724000 ft³
